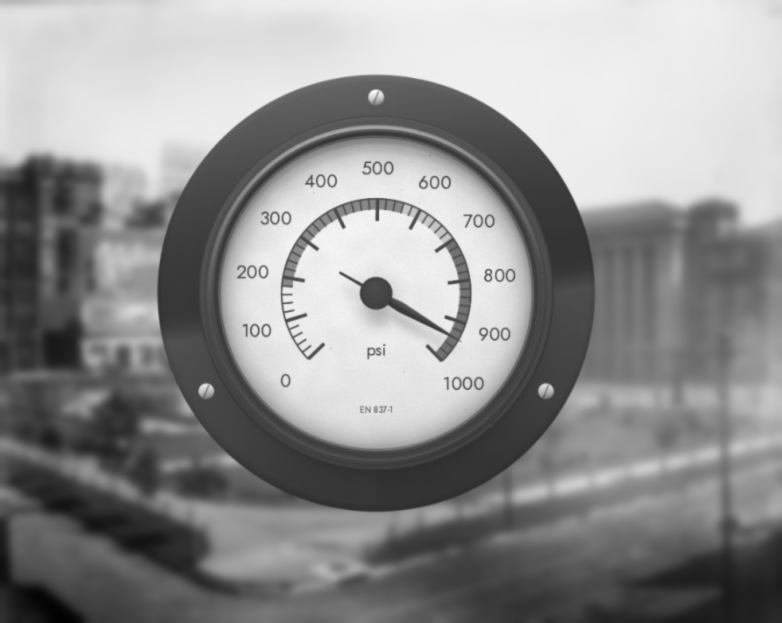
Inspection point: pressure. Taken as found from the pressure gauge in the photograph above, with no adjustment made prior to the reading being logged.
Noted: 940 psi
